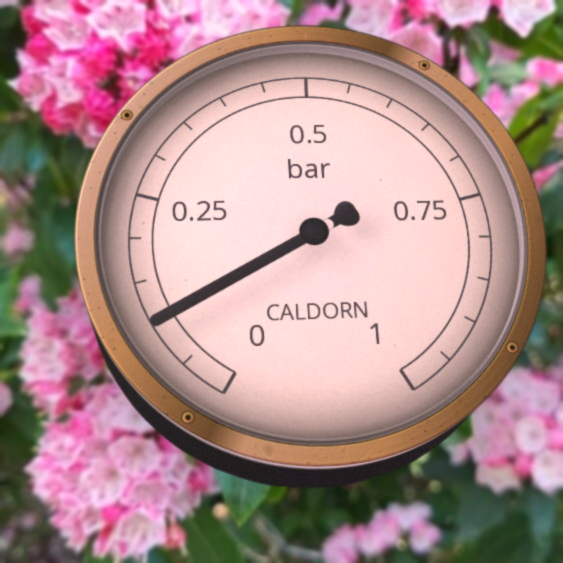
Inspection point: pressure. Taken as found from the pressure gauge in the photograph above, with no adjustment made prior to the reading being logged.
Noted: 0.1 bar
